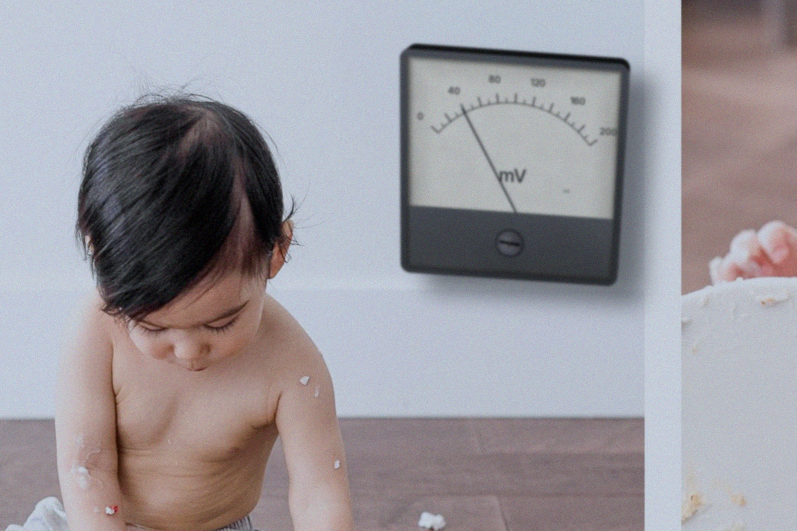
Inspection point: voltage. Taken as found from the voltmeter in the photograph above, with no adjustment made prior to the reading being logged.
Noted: 40 mV
